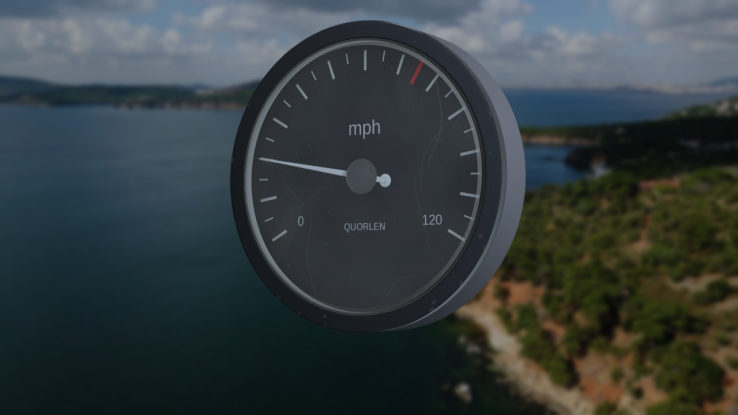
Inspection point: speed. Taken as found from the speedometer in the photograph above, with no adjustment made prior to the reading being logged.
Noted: 20 mph
